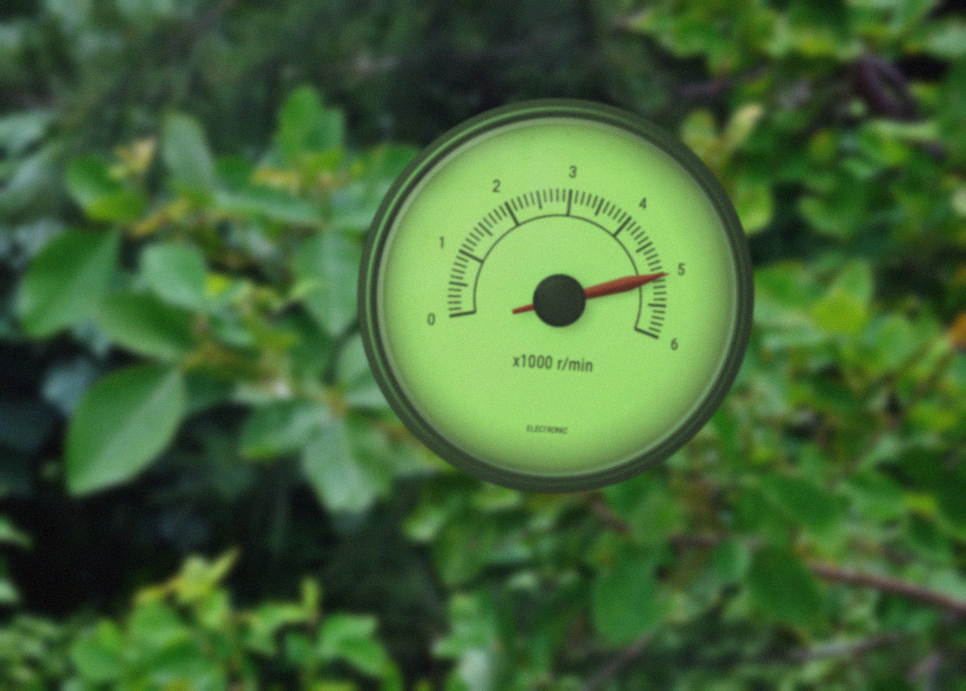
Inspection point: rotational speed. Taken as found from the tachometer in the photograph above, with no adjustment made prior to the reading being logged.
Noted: 5000 rpm
